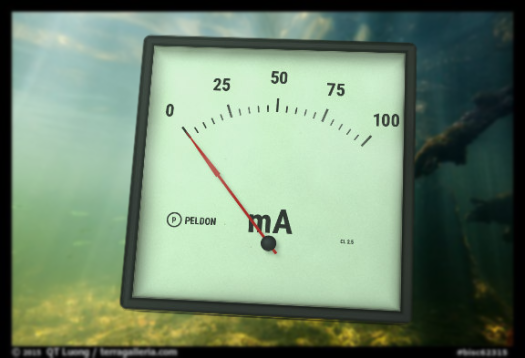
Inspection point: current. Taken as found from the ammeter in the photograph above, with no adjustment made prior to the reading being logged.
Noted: 0 mA
